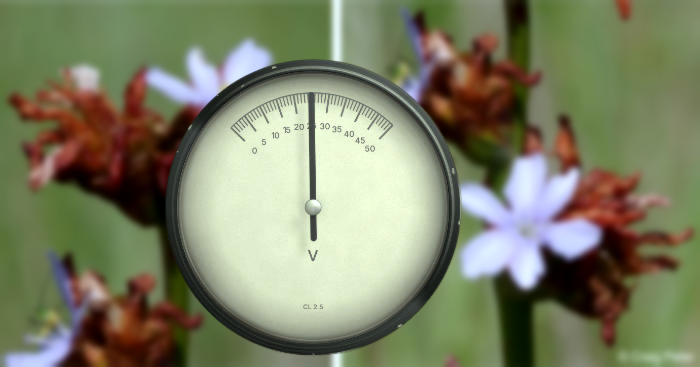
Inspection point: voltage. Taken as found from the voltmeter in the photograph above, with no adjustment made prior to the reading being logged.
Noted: 25 V
